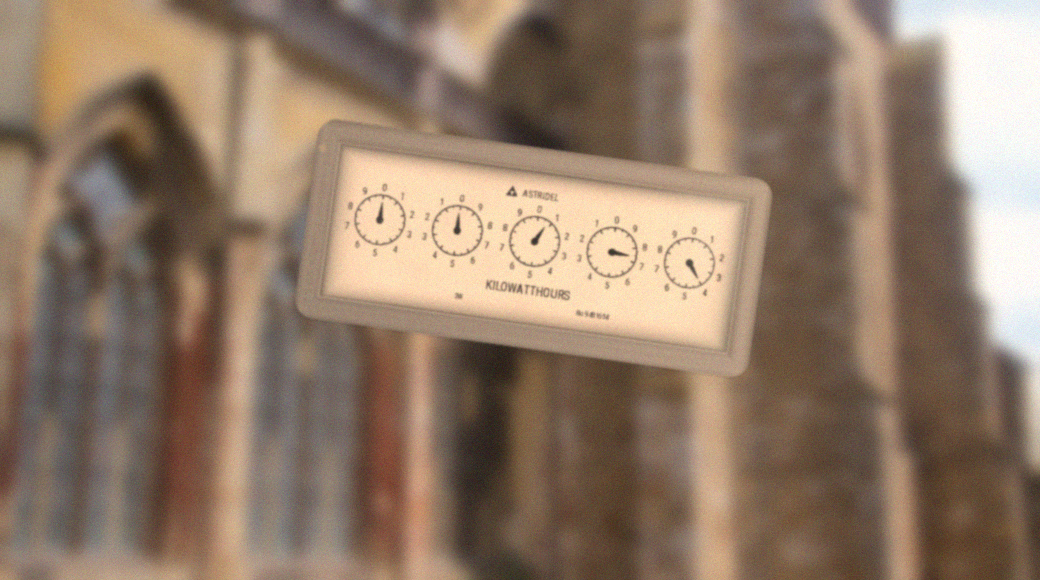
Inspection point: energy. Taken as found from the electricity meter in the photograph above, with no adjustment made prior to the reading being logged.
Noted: 74 kWh
